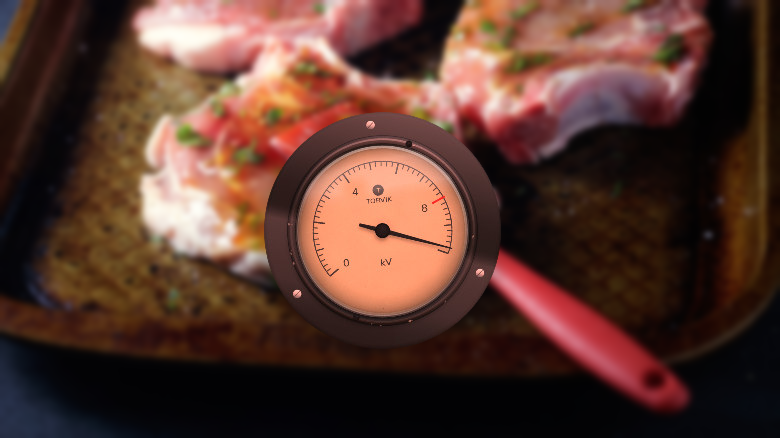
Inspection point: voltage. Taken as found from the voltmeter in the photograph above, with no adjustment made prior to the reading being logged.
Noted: 9.8 kV
